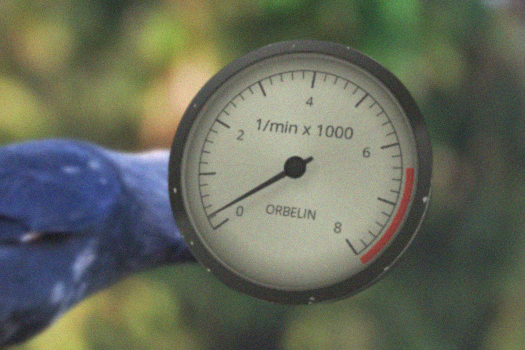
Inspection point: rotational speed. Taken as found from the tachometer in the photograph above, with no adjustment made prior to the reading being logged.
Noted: 200 rpm
